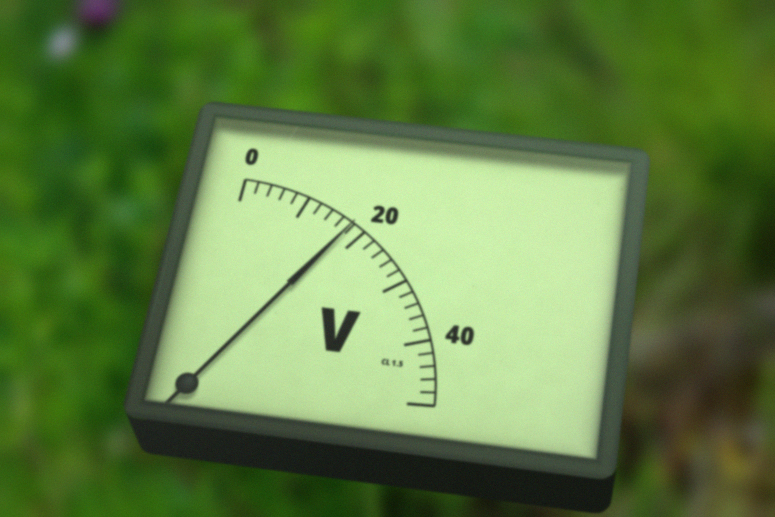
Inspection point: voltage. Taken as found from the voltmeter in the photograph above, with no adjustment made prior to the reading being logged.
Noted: 18 V
